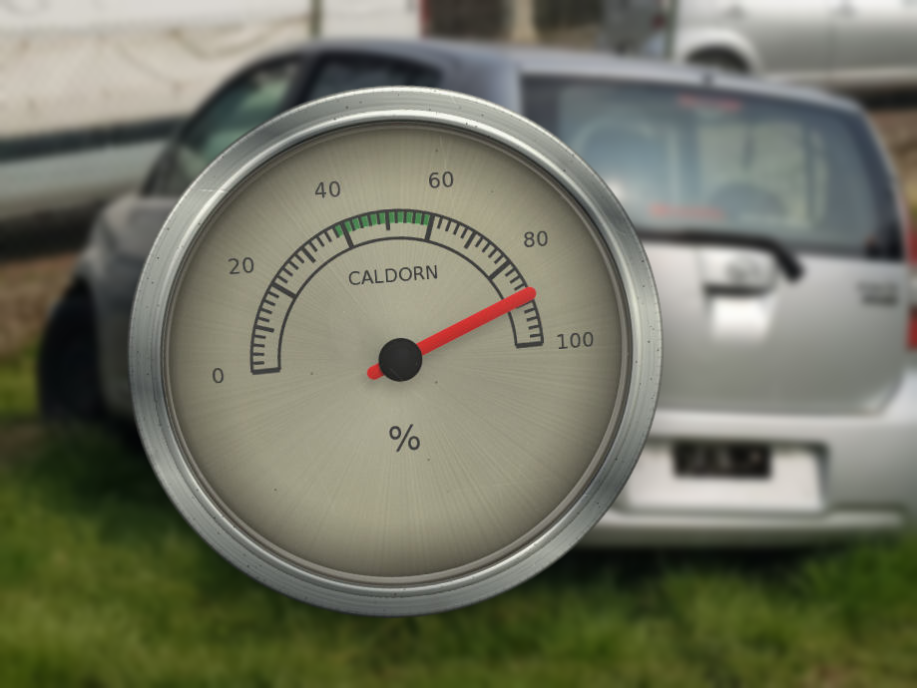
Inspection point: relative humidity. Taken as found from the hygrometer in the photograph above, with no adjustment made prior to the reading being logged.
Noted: 88 %
